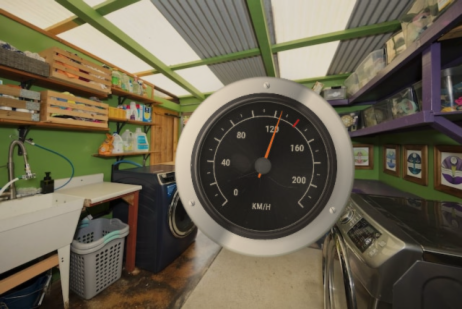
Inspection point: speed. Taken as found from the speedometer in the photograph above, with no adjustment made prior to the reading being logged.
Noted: 125 km/h
